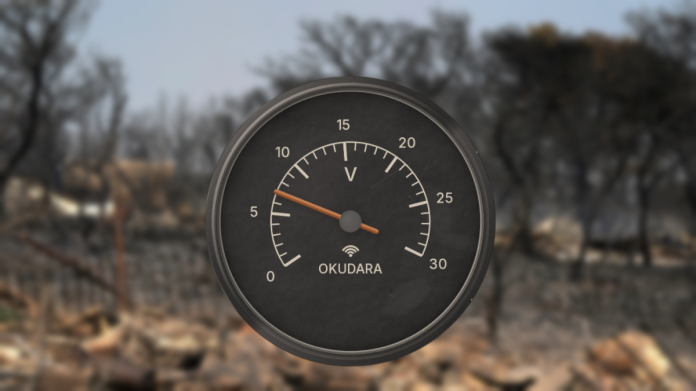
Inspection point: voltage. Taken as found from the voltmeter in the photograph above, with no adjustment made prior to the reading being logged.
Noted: 7 V
